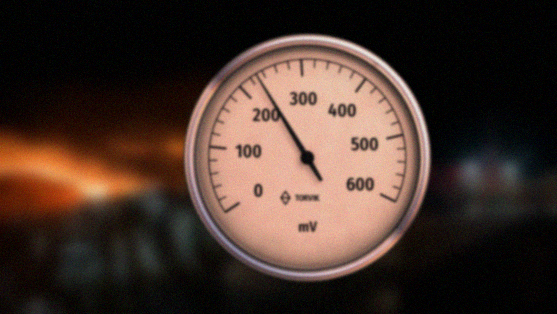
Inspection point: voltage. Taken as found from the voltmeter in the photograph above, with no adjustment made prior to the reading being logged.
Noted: 230 mV
